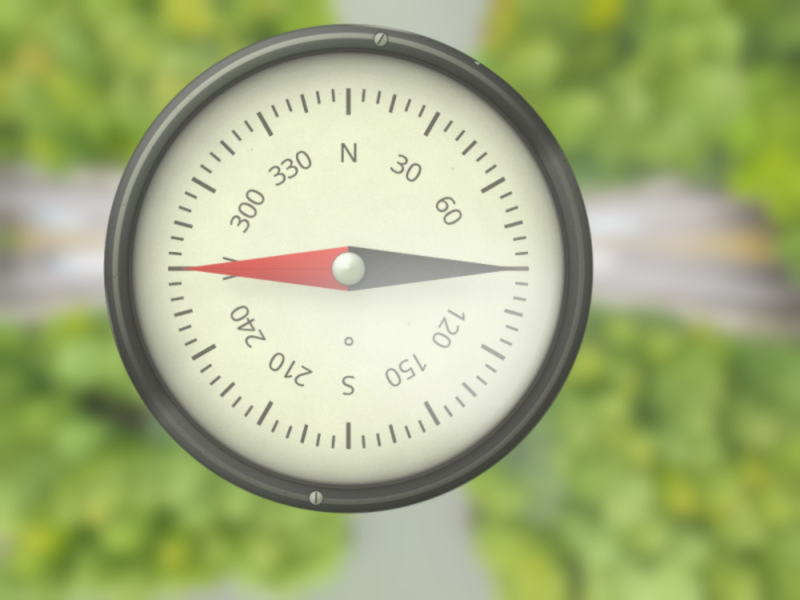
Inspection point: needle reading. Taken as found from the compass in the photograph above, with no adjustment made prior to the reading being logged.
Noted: 270 °
